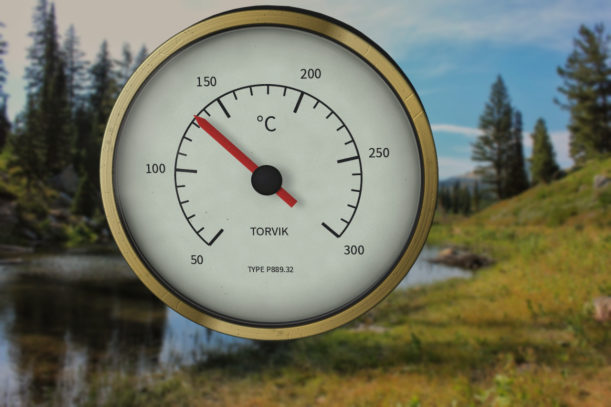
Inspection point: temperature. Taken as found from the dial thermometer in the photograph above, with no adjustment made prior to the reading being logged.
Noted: 135 °C
